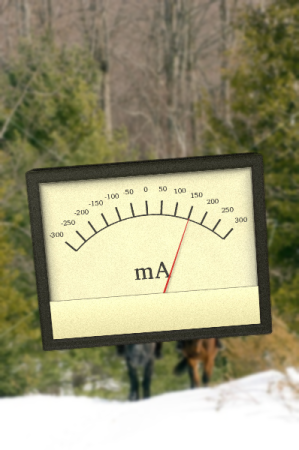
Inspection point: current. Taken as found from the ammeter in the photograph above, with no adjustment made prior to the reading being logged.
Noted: 150 mA
